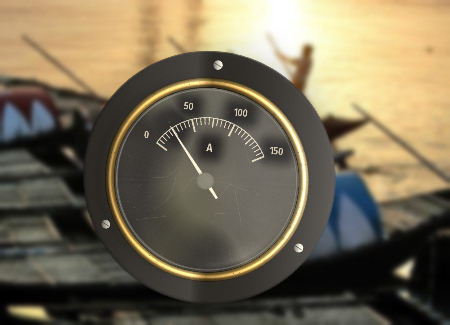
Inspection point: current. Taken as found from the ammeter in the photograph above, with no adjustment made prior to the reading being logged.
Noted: 25 A
